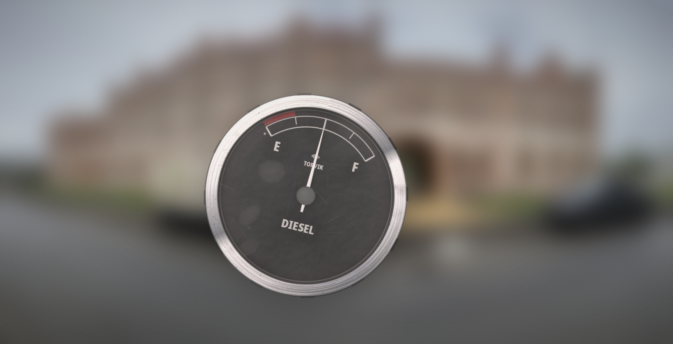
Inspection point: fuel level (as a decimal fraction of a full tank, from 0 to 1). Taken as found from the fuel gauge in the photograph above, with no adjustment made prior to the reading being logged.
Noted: 0.5
